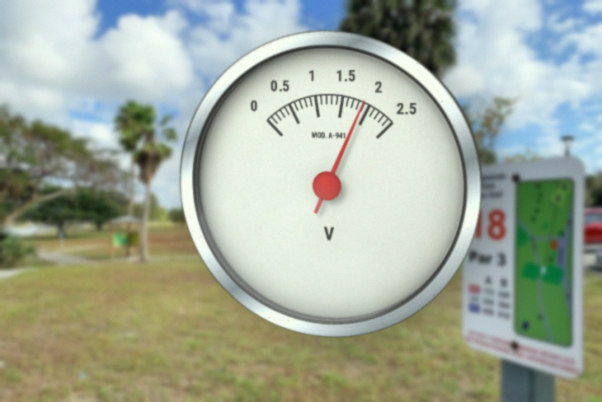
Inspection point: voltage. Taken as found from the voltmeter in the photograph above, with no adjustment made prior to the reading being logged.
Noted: 1.9 V
